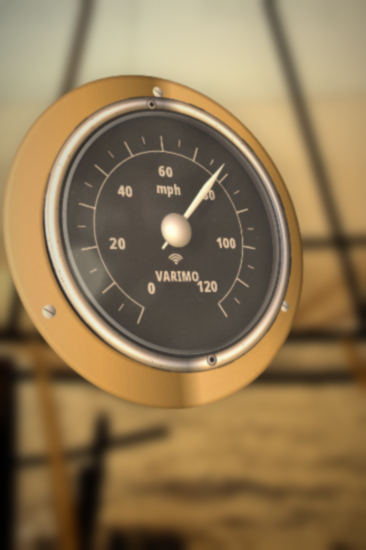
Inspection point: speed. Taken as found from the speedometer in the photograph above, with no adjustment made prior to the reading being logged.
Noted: 77.5 mph
